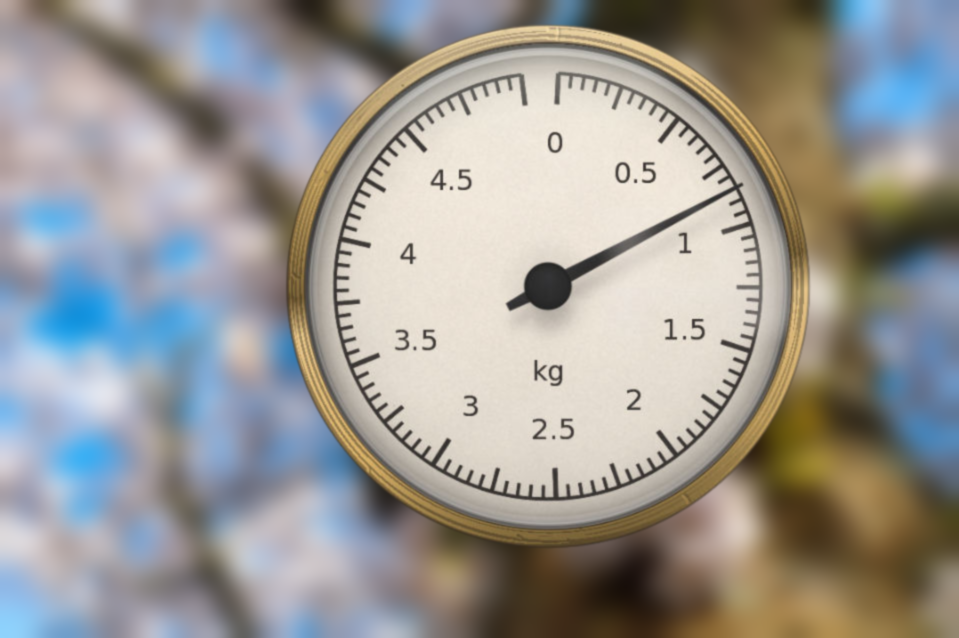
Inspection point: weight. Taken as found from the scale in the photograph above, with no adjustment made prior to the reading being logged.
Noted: 0.85 kg
